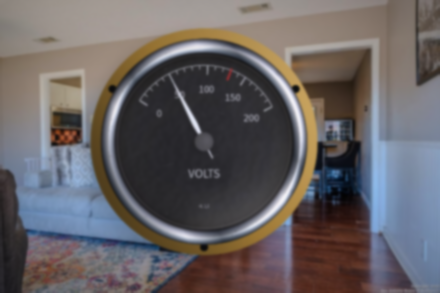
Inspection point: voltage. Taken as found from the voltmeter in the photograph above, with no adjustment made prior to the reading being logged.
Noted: 50 V
